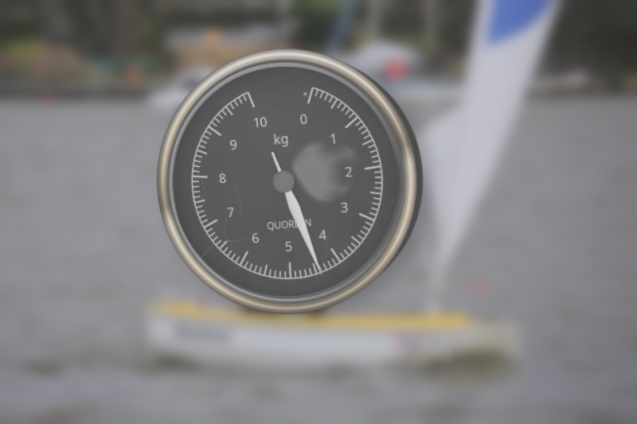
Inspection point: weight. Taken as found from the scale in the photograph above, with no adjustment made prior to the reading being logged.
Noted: 4.4 kg
